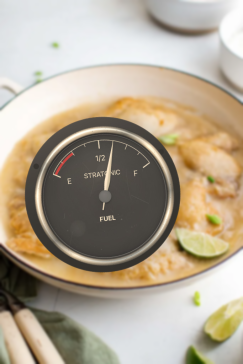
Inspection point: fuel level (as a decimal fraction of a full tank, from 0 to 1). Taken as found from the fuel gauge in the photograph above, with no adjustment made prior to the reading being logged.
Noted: 0.625
